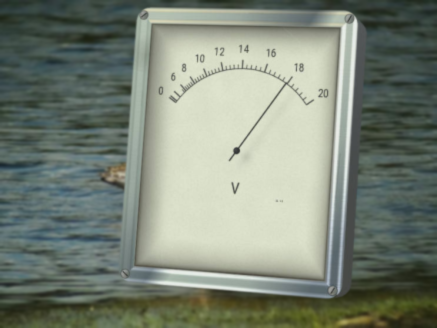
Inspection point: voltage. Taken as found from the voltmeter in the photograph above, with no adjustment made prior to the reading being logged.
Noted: 18 V
